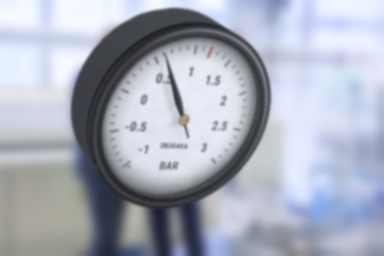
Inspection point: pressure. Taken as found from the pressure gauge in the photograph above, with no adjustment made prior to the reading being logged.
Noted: 0.6 bar
